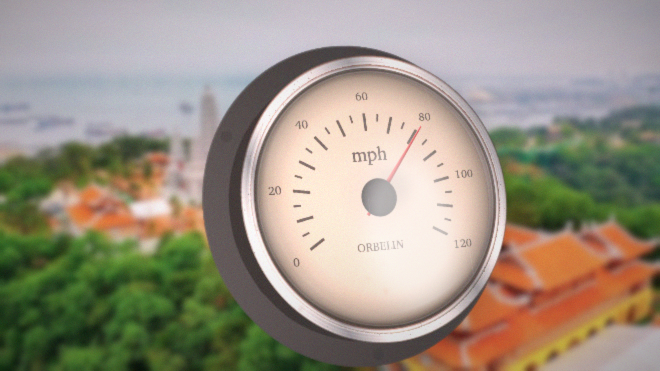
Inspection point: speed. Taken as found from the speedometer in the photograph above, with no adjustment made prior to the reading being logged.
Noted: 80 mph
